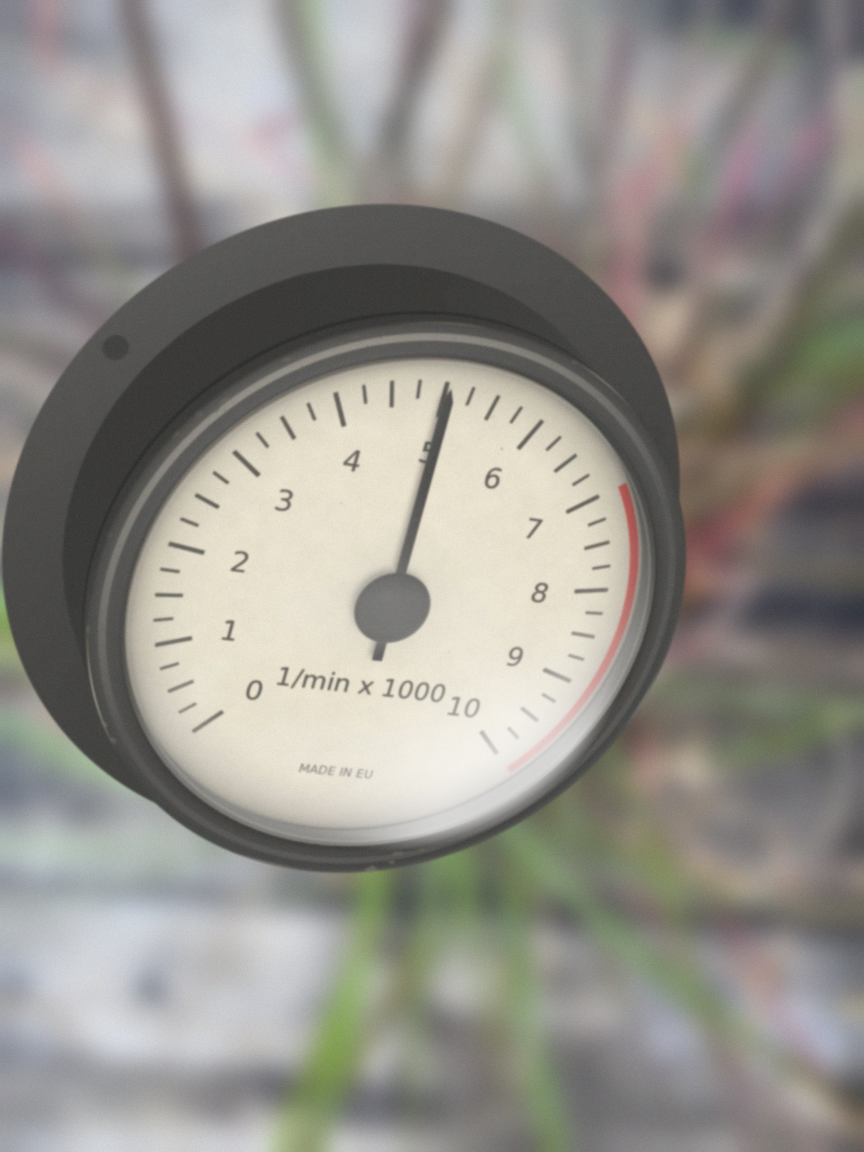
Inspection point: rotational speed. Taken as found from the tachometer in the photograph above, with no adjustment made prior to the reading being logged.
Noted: 5000 rpm
